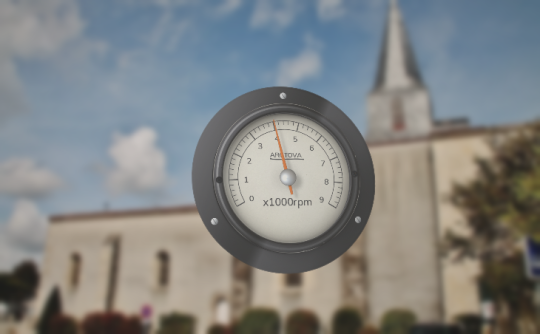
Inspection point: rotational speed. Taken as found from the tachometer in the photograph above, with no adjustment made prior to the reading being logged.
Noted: 4000 rpm
